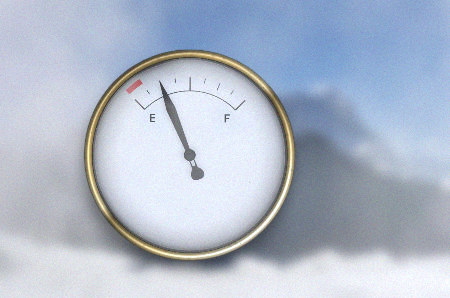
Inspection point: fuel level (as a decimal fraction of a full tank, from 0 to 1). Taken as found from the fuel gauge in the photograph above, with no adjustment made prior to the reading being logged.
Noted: 0.25
